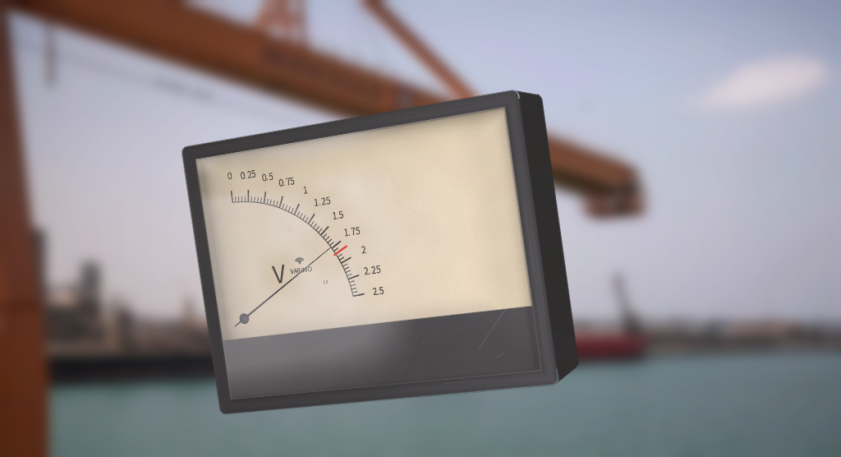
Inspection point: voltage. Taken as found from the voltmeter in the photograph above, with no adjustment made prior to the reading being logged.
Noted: 1.75 V
